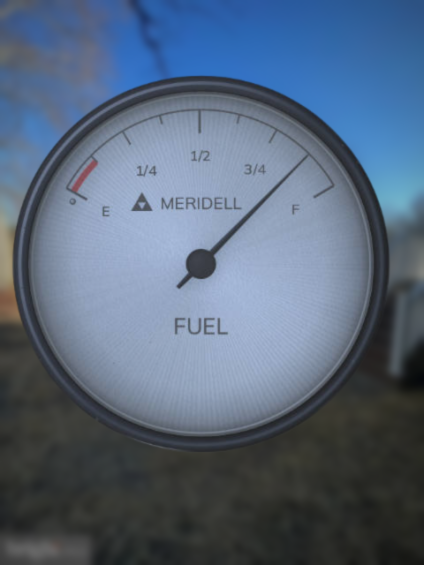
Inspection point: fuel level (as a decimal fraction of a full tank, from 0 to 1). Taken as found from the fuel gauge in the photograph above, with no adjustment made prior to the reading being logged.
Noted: 0.875
